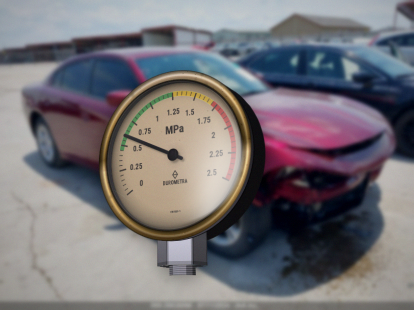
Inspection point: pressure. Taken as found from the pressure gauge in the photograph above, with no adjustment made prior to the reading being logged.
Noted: 0.6 MPa
